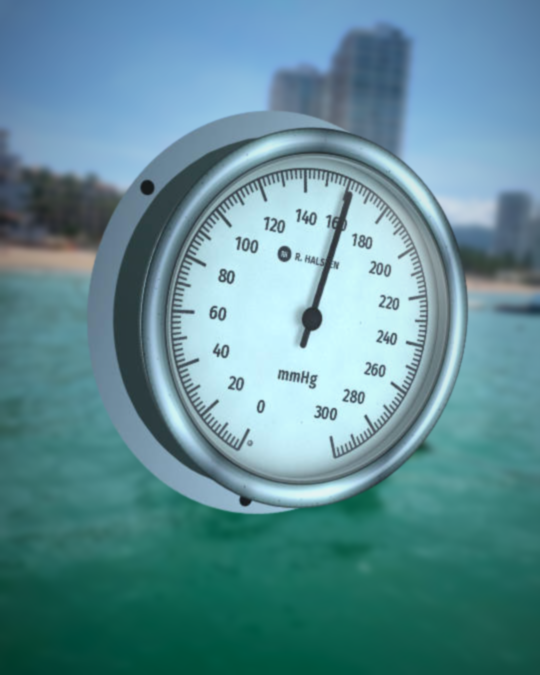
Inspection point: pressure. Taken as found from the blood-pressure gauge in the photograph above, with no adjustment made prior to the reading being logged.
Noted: 160 mmHg
